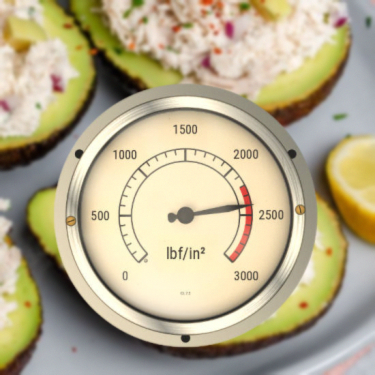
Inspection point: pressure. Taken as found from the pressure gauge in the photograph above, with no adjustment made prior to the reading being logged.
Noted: 2400 psi
